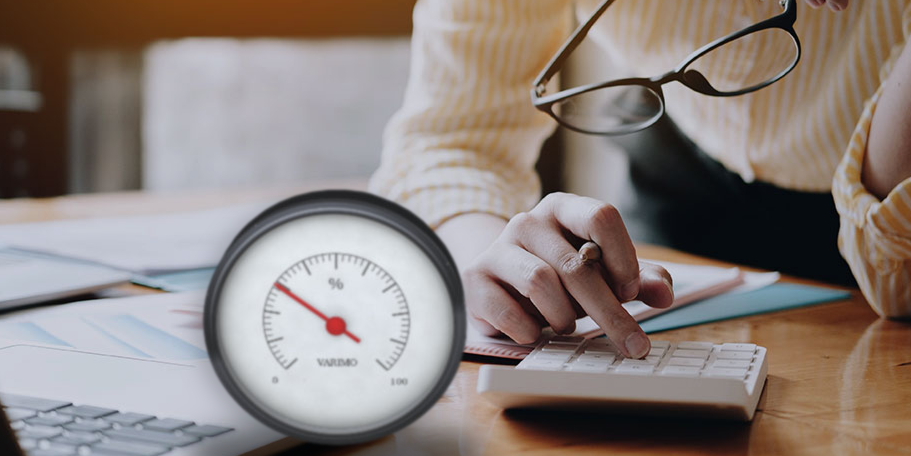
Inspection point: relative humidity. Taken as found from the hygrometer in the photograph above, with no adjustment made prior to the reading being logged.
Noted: 30 %
